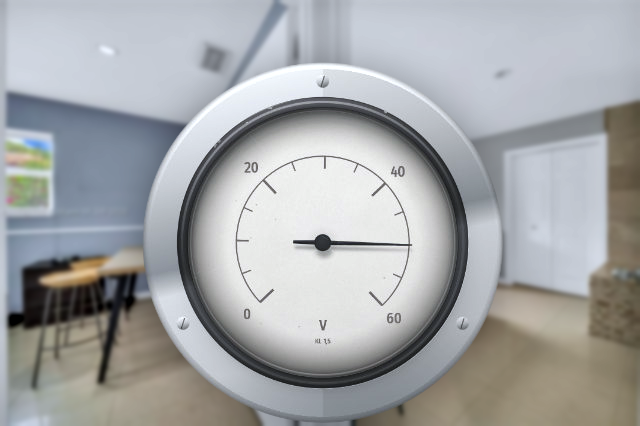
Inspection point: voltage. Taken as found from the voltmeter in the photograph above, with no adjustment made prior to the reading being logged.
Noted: 50 V
